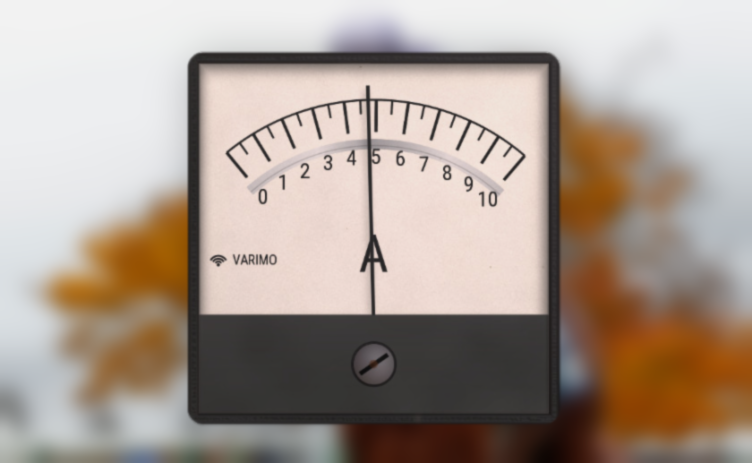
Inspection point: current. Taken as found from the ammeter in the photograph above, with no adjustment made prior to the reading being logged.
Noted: 4.75 A
